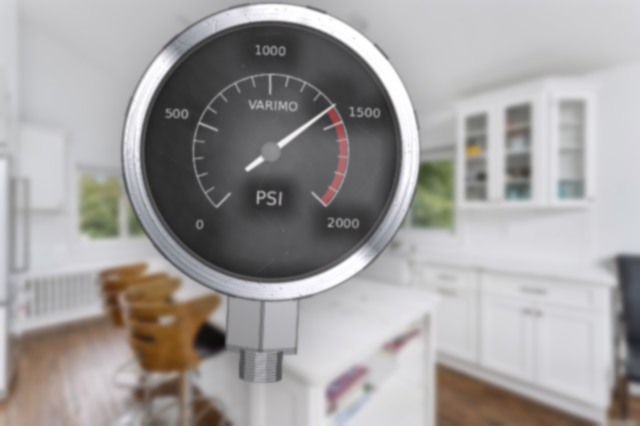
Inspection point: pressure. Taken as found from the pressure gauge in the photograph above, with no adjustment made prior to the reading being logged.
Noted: 1400 psi
